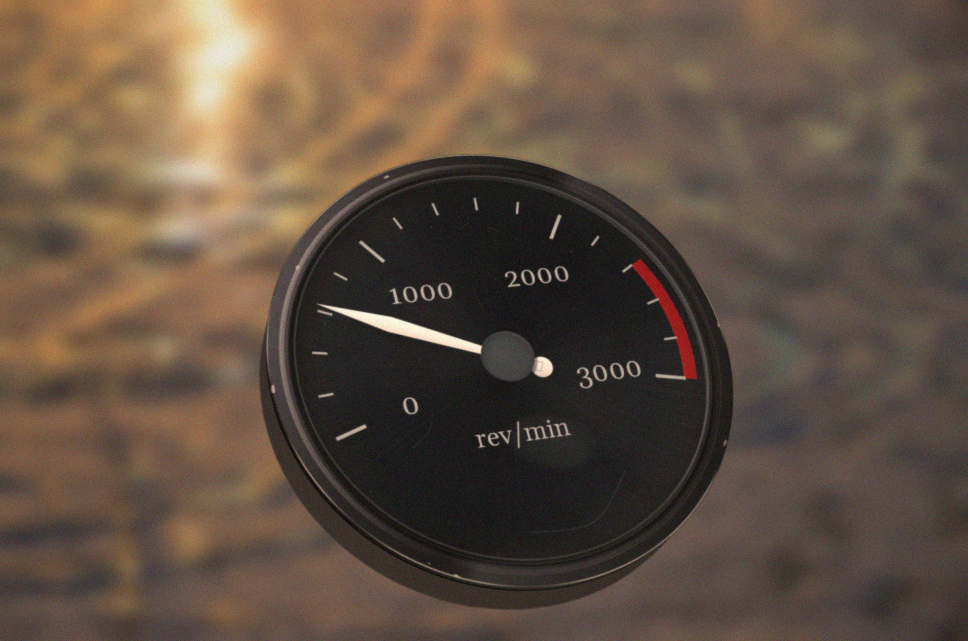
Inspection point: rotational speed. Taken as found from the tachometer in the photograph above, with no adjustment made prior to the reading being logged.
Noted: 600 rpm
